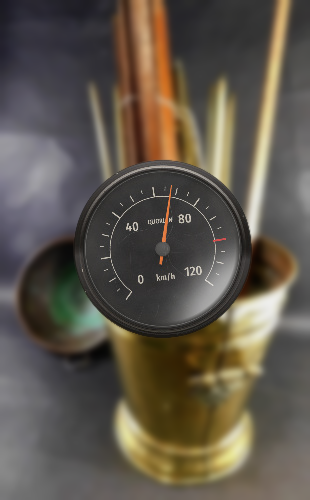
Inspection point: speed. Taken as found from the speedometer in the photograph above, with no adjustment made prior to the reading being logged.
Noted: 67.5 km/h
